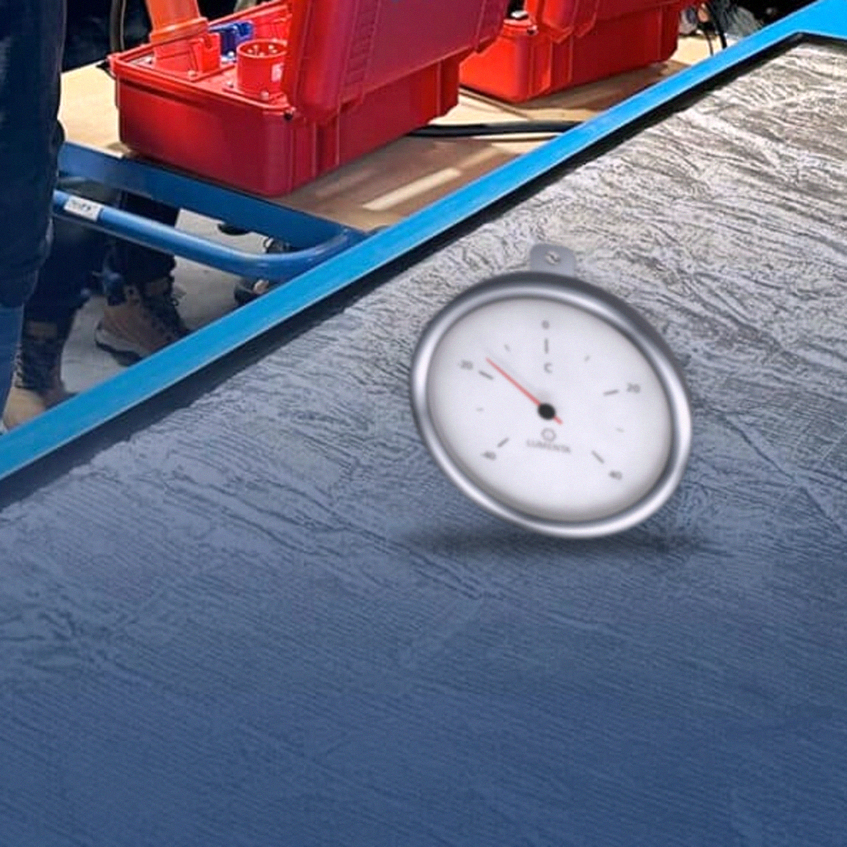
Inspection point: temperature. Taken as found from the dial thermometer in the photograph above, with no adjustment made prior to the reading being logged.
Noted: -15 °C
